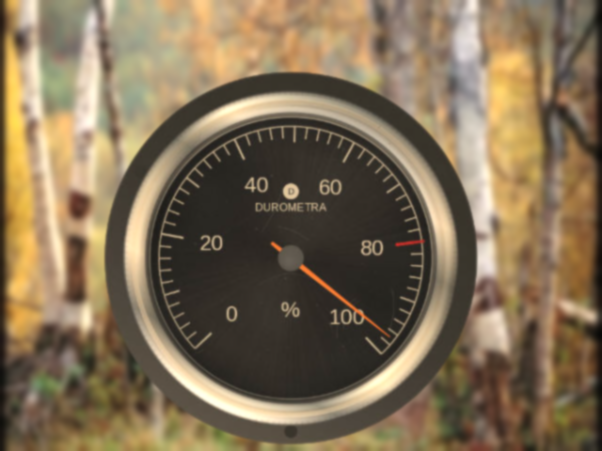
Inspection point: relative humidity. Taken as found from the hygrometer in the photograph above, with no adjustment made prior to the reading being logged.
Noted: 97 %
